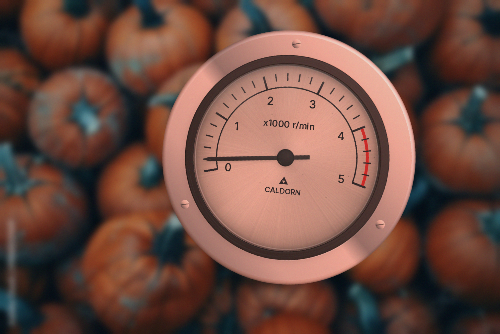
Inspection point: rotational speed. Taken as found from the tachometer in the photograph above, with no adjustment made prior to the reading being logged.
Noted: 200 rpm
